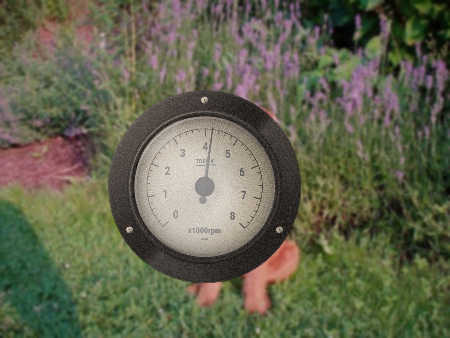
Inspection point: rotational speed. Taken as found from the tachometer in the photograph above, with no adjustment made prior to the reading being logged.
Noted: 4200 rpm
